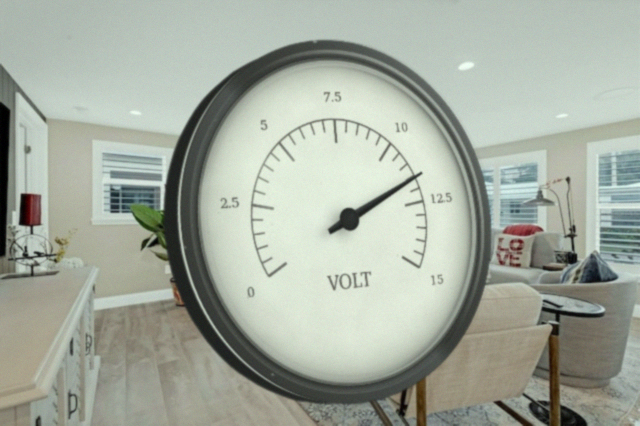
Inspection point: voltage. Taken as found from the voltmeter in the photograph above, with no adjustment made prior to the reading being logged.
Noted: 11.5 V
